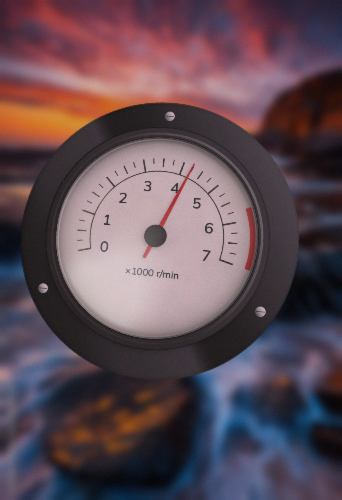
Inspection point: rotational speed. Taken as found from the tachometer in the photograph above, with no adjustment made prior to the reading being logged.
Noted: 4250 rpm
